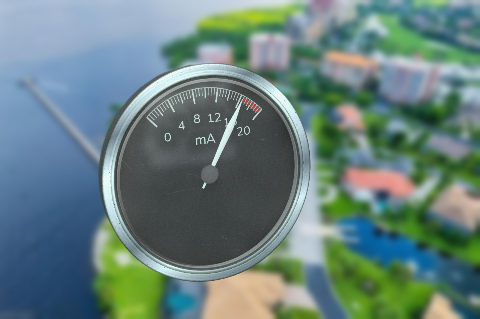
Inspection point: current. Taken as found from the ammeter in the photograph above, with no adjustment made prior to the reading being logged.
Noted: 16 mA
